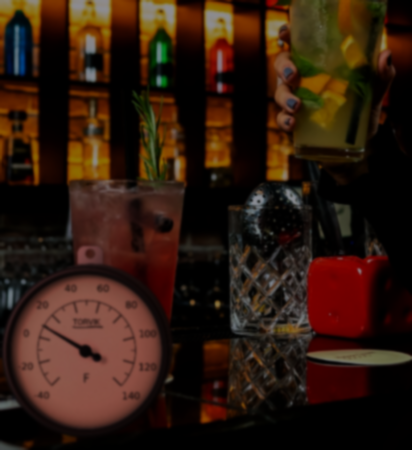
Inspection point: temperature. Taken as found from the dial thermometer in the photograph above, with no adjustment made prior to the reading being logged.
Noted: 10 °F
